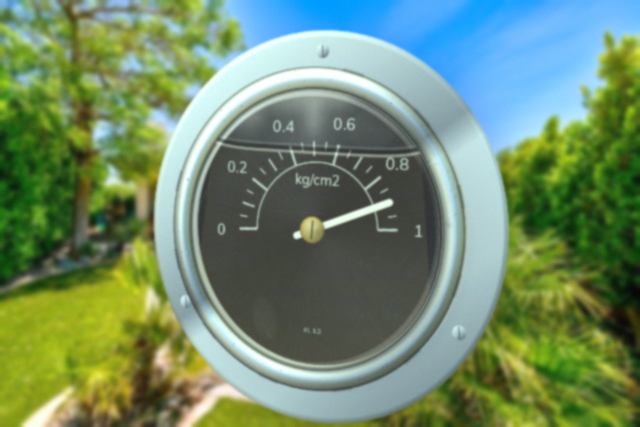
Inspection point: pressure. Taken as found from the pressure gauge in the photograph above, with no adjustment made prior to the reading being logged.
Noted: 0.9 kg/cm²
